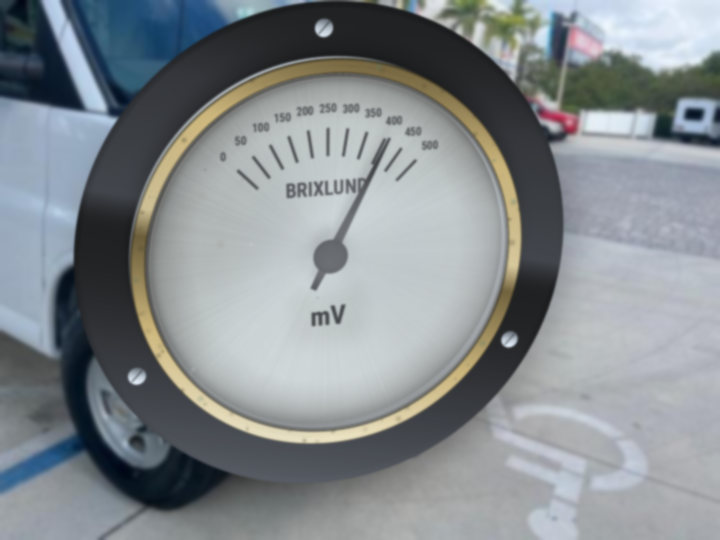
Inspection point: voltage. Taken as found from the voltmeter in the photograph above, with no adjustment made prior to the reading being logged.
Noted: 400 mV
